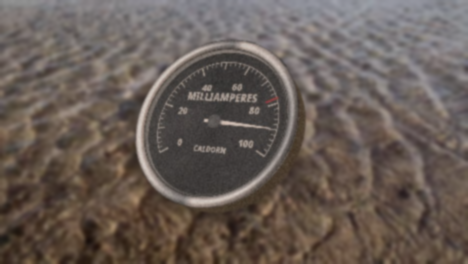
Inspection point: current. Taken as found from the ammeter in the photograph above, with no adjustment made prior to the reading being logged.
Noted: 90 mA
